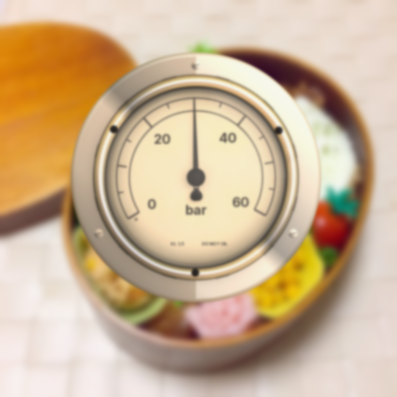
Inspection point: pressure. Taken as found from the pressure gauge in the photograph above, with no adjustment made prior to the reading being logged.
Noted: 30 bar
